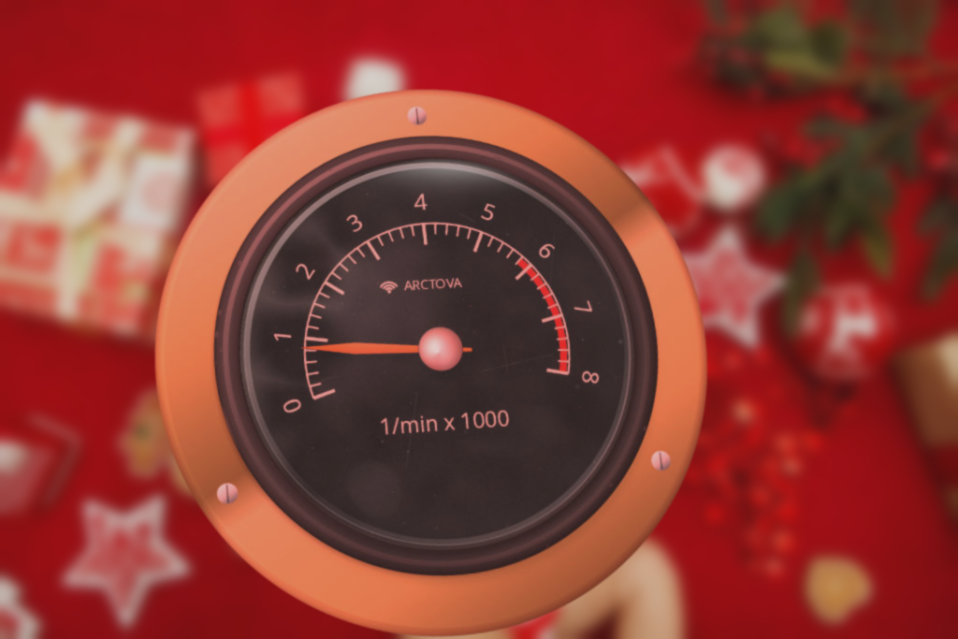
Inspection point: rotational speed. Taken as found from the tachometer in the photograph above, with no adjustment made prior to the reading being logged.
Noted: 800 rpm
